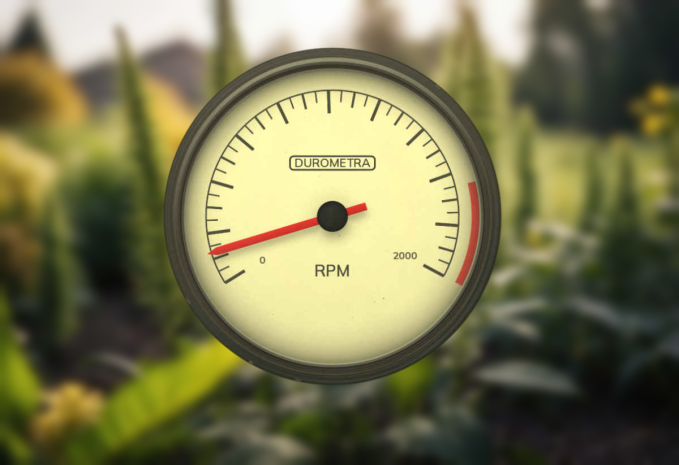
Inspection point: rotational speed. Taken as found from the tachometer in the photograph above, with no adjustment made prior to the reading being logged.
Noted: 125 rpm
